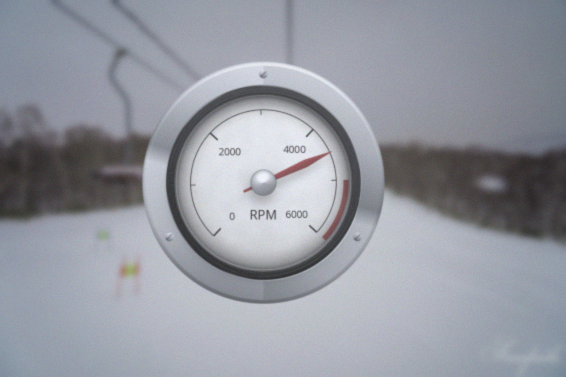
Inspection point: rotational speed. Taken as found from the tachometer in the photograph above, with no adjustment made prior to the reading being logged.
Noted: 4500 rpm
